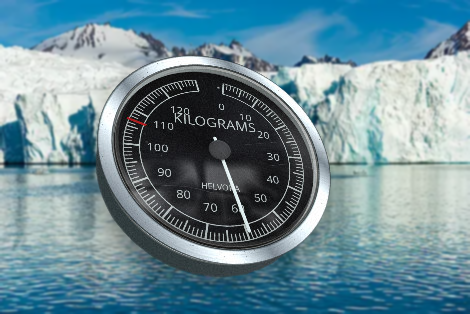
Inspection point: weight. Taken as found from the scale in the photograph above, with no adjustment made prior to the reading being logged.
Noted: 60 kg
